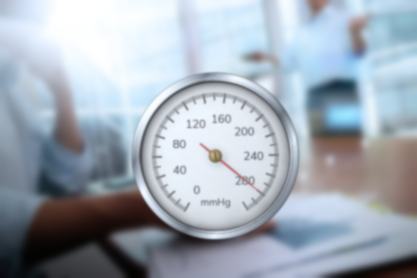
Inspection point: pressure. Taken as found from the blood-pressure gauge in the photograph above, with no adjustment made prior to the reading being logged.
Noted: 280 mmHg
